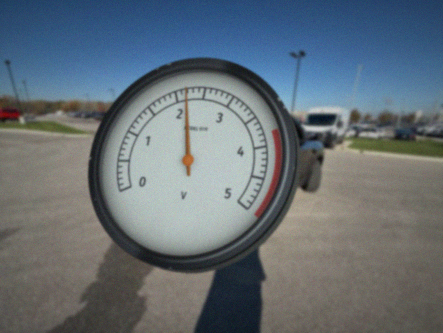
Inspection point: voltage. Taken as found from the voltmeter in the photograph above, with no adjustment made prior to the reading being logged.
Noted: 2.2 V
